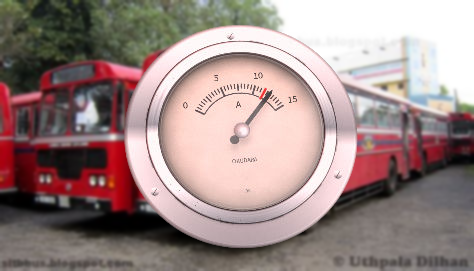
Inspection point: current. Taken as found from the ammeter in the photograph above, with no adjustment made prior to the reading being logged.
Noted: 12.5 A
